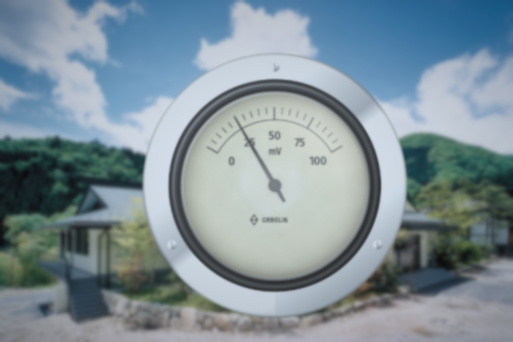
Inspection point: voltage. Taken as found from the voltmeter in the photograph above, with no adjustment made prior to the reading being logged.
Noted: 25 mV
